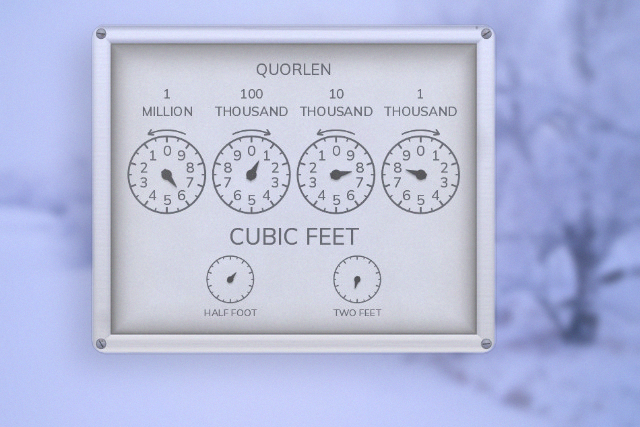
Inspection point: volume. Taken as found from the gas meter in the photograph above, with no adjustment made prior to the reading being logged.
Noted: 607800 ft³
